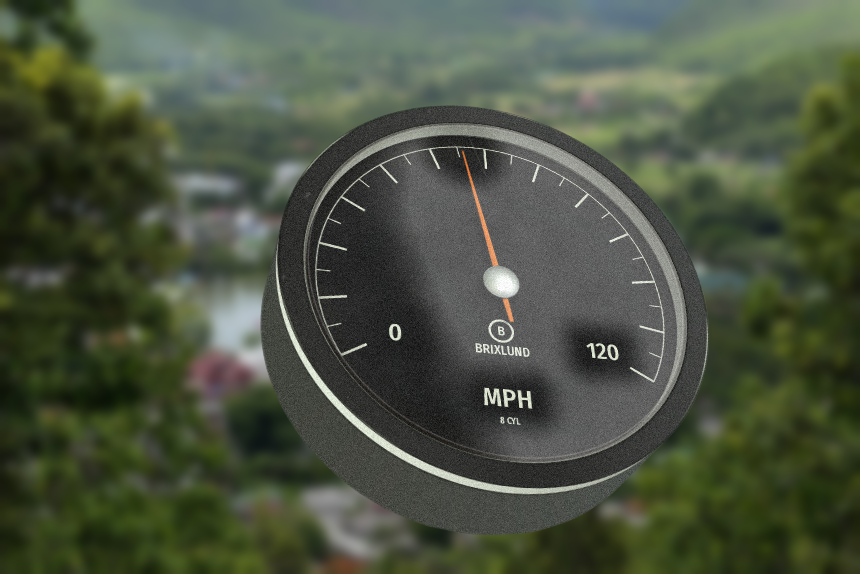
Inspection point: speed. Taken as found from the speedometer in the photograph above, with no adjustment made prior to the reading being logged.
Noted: 55 mph
